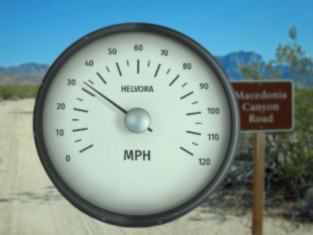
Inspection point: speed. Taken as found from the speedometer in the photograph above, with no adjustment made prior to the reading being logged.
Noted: 32.5 mph
